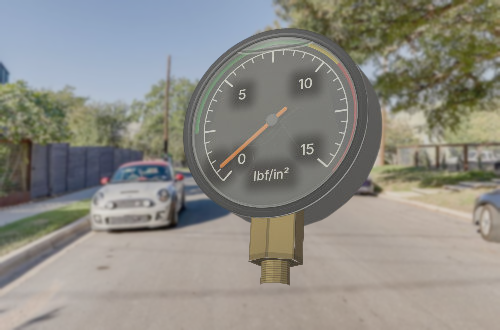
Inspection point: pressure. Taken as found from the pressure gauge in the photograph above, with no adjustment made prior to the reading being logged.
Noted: 0.5 psi
